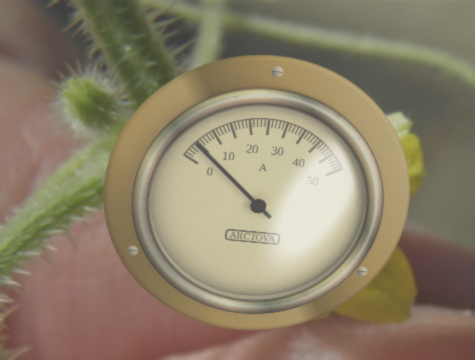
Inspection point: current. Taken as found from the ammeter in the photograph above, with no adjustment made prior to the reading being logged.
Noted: 5 A
